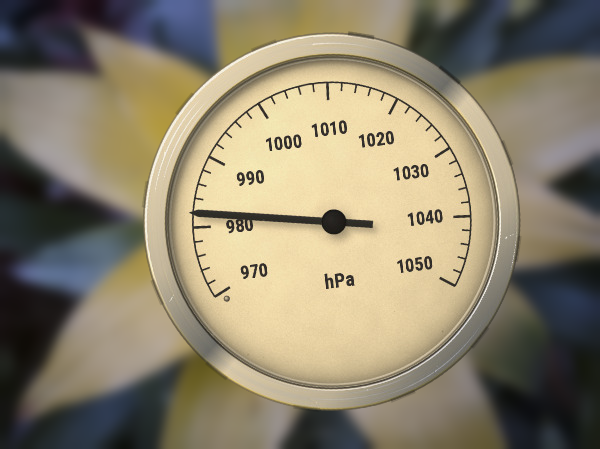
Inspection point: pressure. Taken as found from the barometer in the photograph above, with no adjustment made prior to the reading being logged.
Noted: 982 hPa
